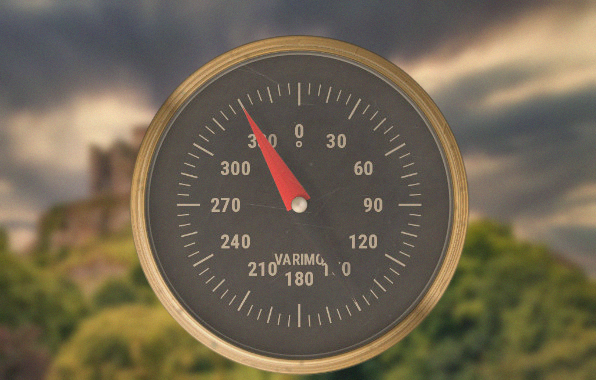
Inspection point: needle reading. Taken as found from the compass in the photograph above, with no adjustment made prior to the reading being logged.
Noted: 330 °
